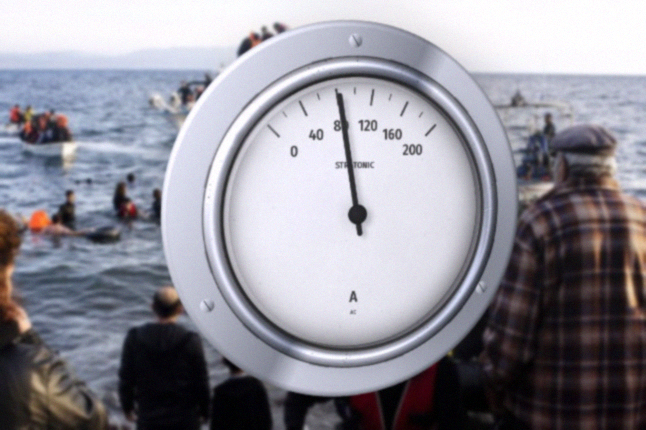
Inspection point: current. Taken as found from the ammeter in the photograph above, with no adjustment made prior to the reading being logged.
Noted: 80 A
